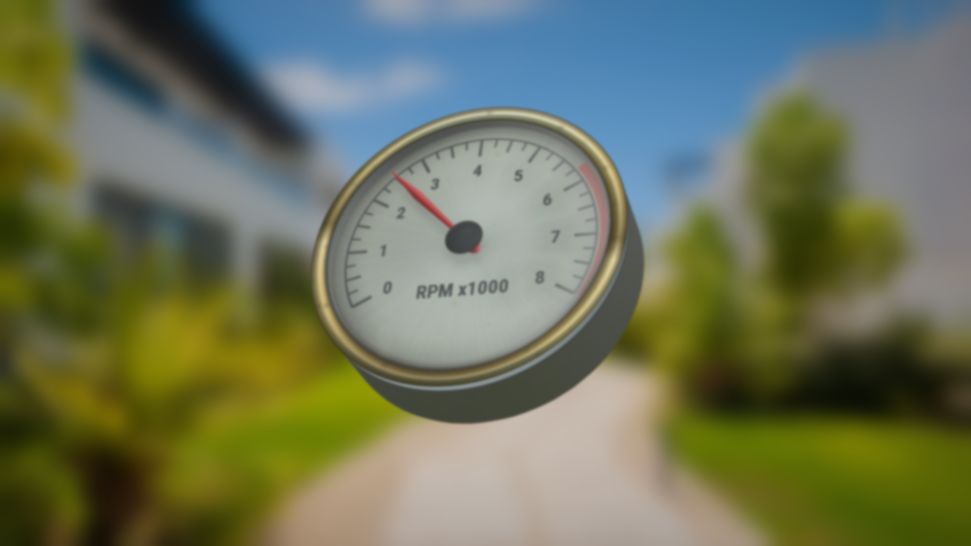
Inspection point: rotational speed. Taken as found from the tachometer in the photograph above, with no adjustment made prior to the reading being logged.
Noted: 2500 rpm
